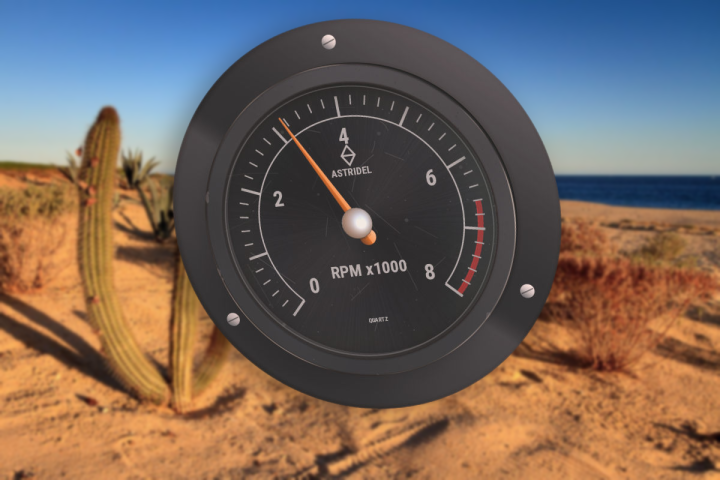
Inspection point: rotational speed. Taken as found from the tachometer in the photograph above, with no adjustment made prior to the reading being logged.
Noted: 3200 rpm
